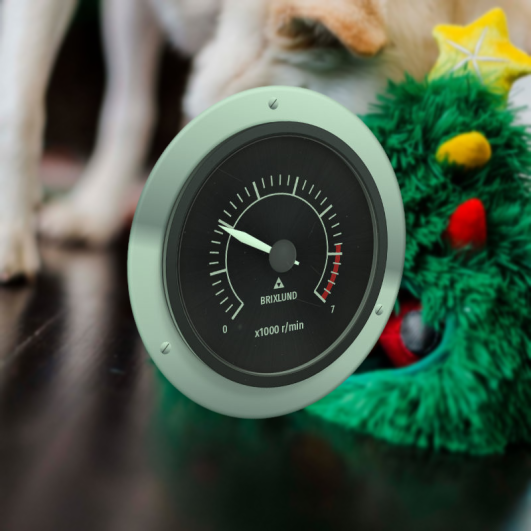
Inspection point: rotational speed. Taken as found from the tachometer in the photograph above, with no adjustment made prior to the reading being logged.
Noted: 1900 rpm
